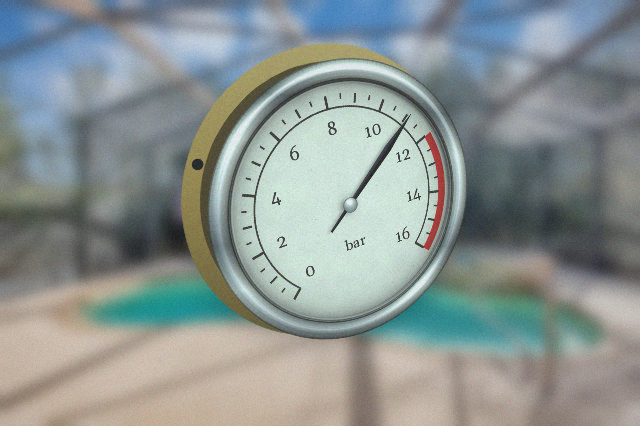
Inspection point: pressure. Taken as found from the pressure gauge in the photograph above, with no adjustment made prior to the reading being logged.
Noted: 11 bar
